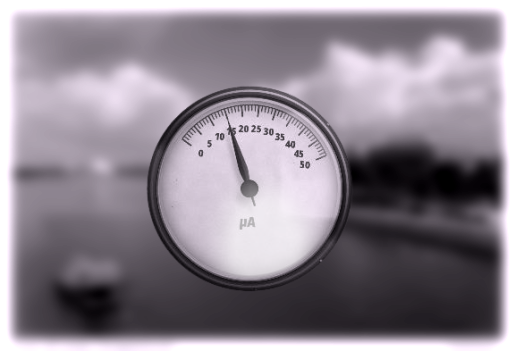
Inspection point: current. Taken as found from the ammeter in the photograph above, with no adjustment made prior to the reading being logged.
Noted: 15 µA
